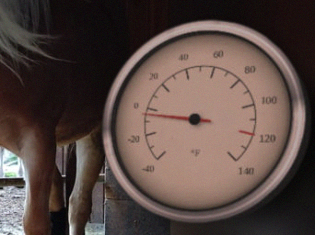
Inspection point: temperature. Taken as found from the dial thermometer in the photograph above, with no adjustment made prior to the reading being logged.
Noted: -5 °F
